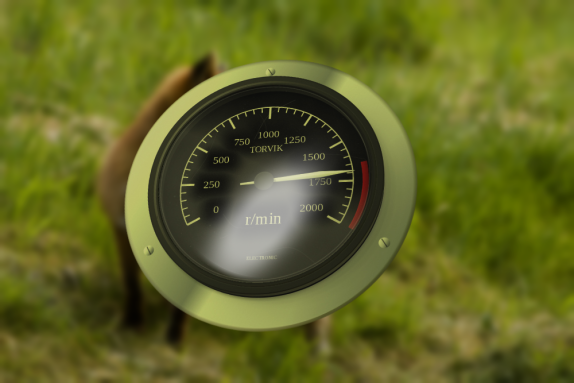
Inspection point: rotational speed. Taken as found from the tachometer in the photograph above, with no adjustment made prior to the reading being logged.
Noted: 1700 rpm
